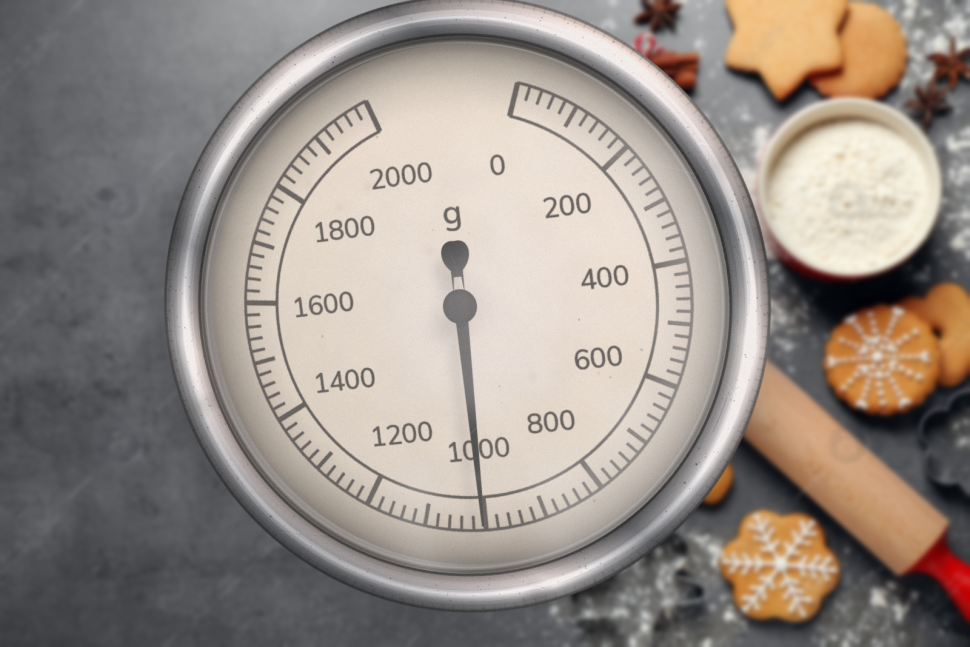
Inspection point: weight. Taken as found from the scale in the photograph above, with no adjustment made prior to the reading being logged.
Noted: 1000 g
